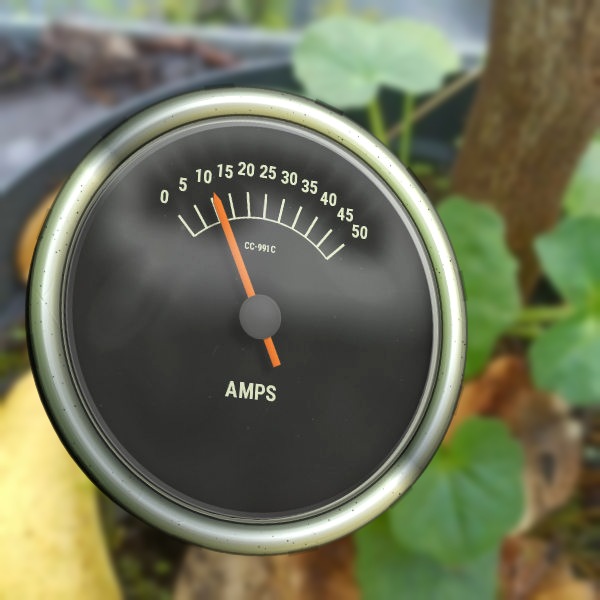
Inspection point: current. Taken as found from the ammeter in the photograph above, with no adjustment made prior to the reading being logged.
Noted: 10 A
